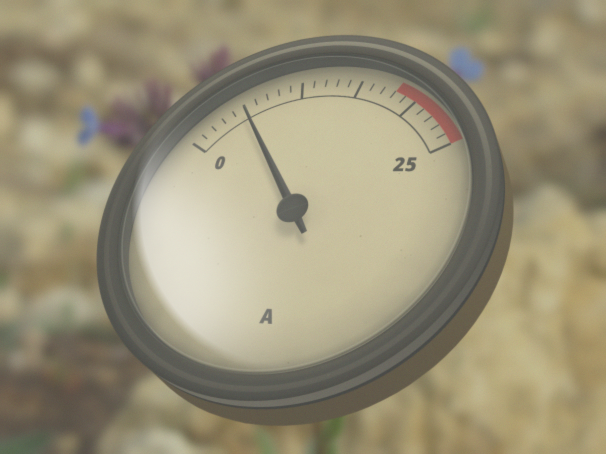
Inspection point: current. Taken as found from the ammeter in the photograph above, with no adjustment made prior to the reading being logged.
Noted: 5 A
